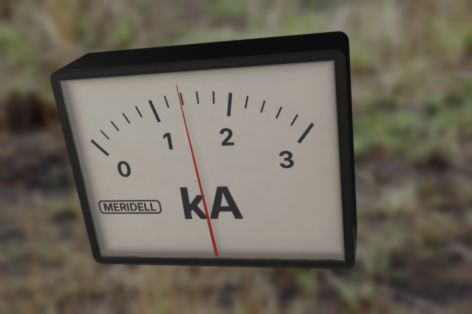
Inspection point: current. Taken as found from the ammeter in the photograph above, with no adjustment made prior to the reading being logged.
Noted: 1.4 kA
